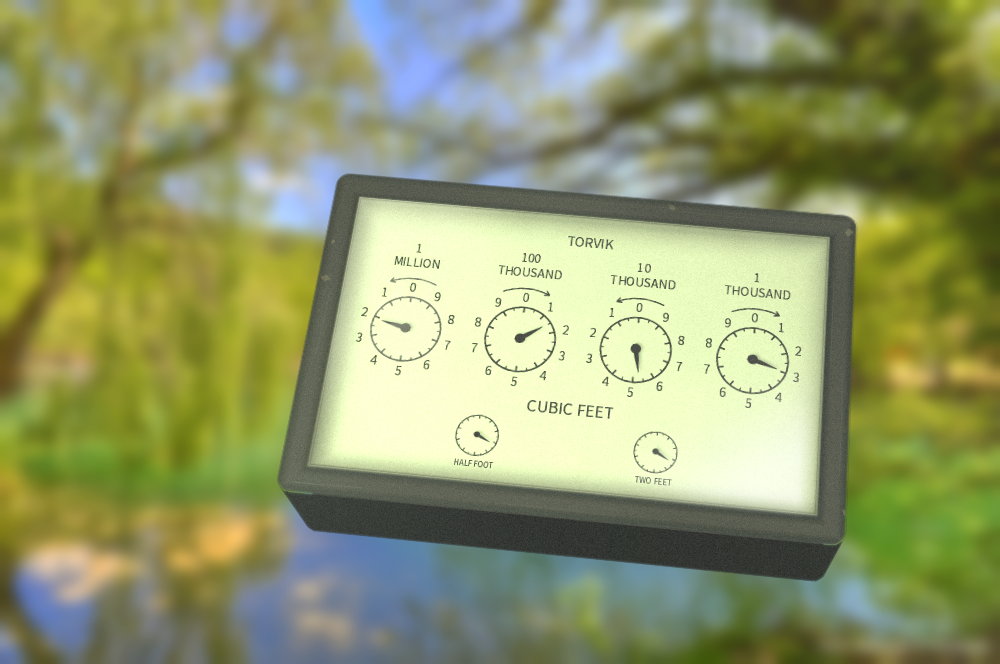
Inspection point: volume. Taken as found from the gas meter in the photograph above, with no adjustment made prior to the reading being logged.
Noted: 215300 ft³
